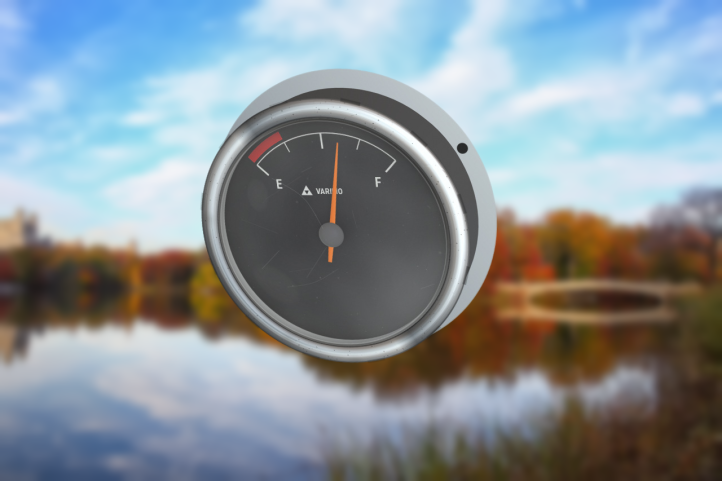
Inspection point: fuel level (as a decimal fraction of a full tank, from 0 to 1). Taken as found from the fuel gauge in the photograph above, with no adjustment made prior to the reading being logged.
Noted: 0.625
